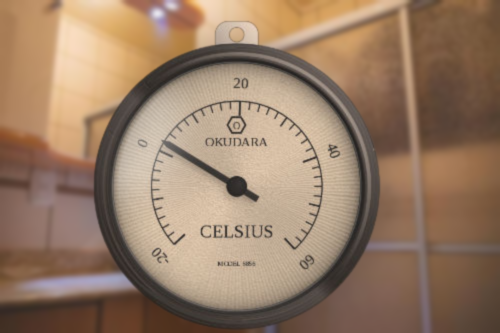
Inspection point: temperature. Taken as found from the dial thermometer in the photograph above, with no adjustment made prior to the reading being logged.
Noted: 2 °C
